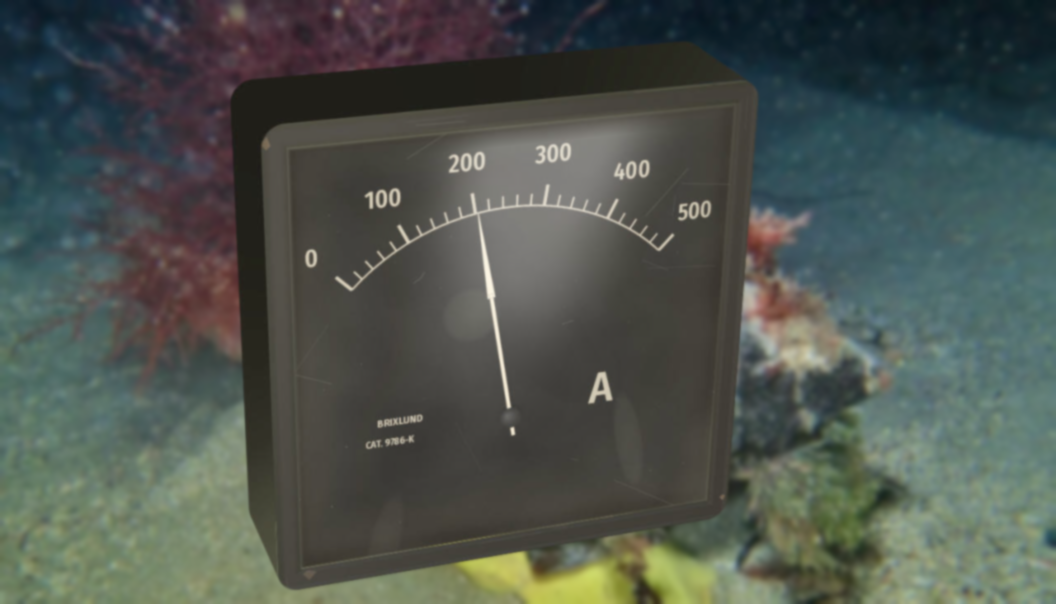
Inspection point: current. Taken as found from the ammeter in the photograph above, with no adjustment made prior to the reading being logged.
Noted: 200 A
